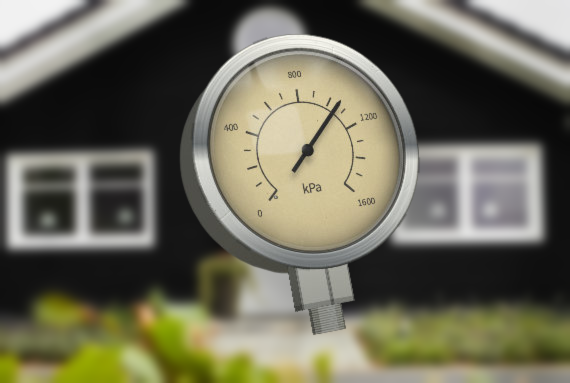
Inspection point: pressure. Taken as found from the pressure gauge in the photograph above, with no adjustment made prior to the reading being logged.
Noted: 1050 kPa
